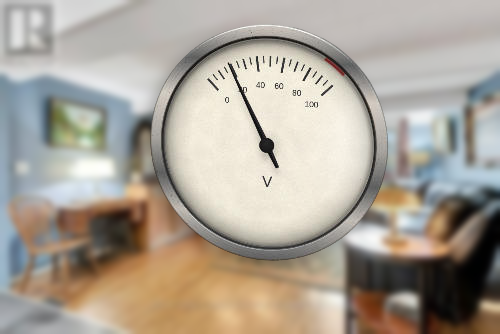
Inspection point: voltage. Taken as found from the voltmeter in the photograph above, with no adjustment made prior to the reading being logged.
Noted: 20 V
